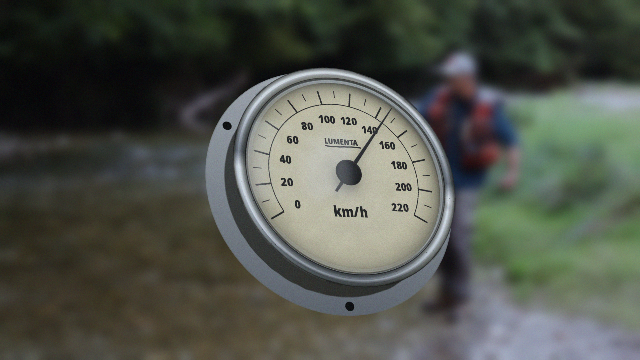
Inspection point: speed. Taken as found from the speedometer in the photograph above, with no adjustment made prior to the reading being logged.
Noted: 145 km/h
